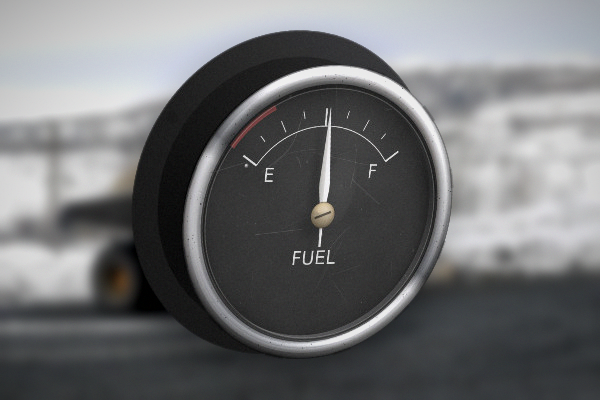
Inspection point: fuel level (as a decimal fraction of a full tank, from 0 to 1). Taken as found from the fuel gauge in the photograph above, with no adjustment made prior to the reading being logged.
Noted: 0.5
